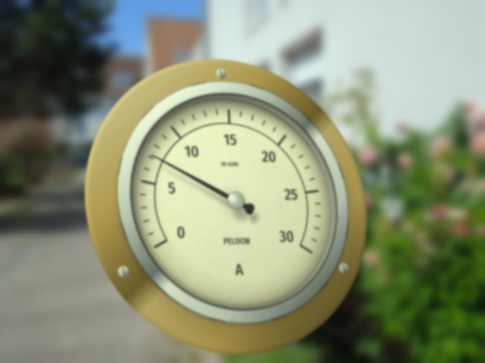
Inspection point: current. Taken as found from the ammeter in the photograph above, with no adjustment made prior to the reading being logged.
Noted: 7 A
